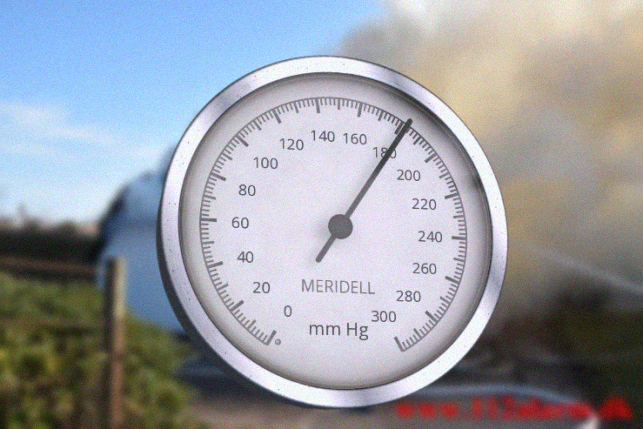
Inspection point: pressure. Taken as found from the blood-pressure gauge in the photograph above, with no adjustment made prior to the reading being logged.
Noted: 182 mmHg
